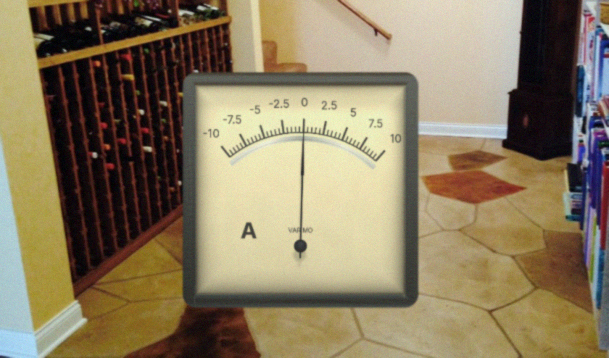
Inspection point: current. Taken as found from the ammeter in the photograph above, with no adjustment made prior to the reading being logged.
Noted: 0 A
